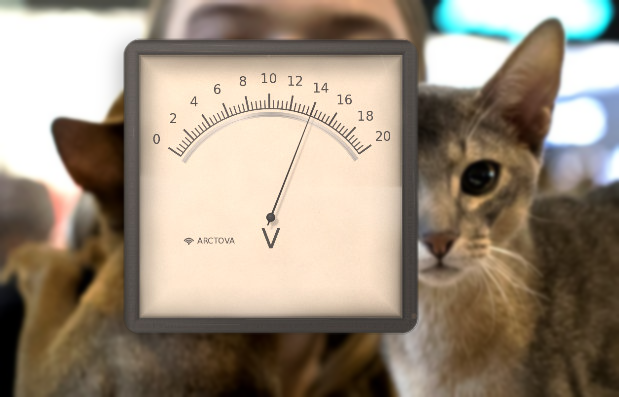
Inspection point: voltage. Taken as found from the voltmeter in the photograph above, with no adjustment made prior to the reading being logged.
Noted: 14 V
